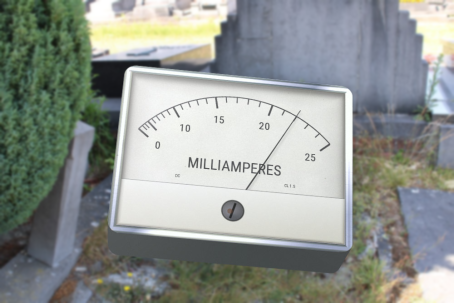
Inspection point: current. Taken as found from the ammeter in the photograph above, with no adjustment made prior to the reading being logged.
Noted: 22 mA
